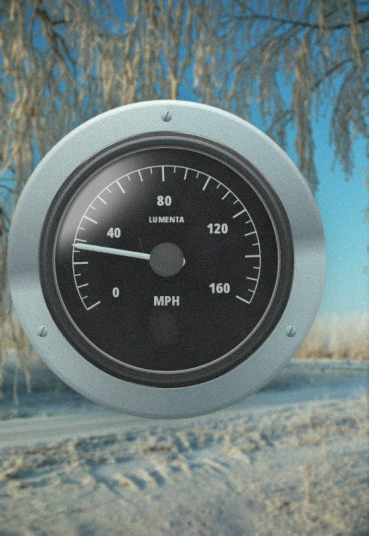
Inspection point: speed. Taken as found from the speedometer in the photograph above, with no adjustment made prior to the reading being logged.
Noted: 27.5 mph
